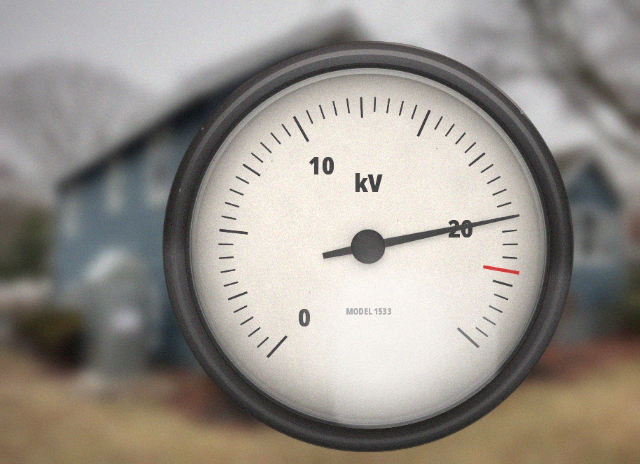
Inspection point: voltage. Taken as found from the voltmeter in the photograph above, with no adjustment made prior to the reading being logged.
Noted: 20 kV
